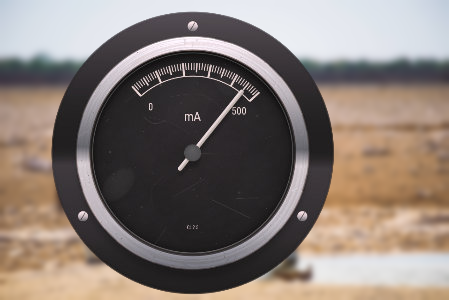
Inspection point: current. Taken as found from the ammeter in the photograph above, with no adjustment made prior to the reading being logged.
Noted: 450 mA
